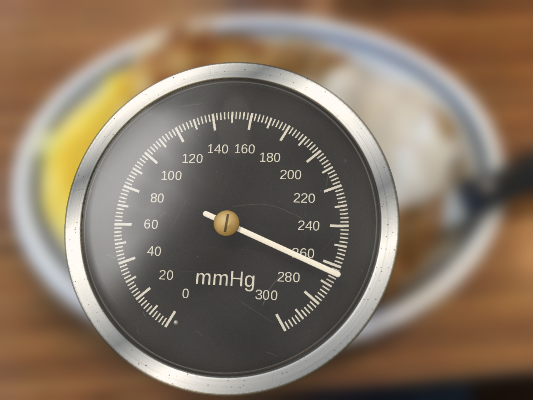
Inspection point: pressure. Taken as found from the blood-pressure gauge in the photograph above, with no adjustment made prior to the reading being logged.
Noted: 264 mmHg
